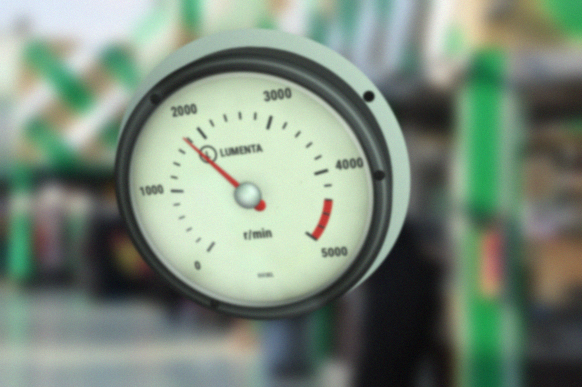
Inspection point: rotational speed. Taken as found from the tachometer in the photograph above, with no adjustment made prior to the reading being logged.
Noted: 1800 rpm
